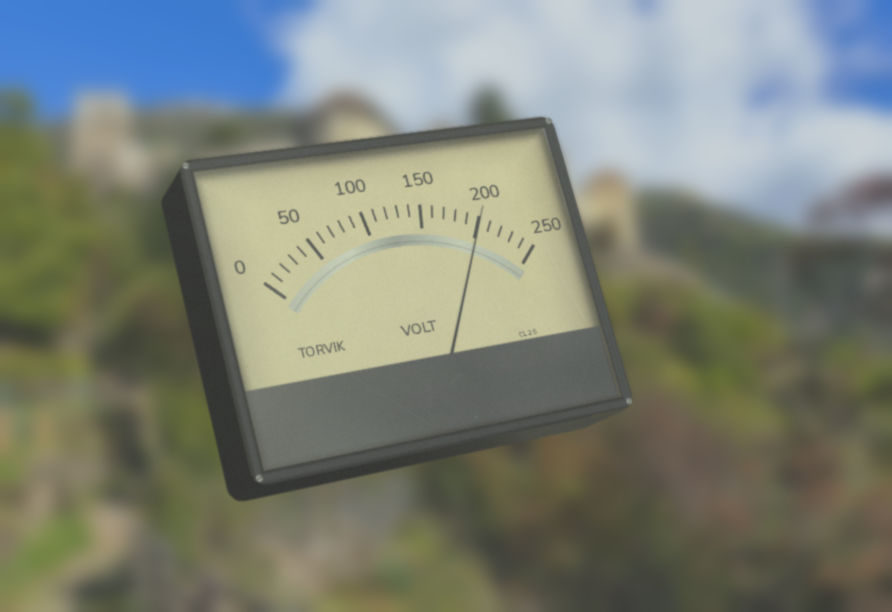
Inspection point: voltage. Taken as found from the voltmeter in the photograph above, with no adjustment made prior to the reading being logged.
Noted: 200 V
